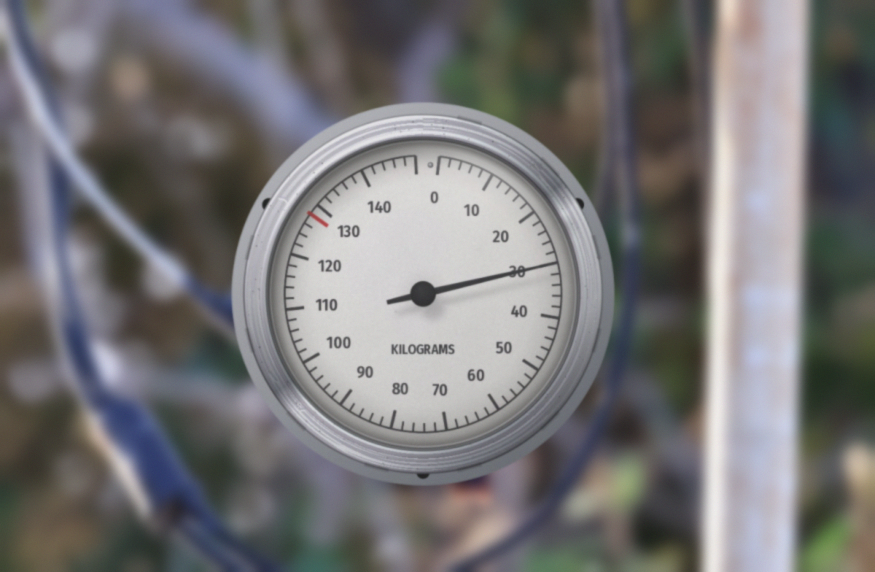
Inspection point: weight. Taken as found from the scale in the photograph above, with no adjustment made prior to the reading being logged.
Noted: 30 kg
